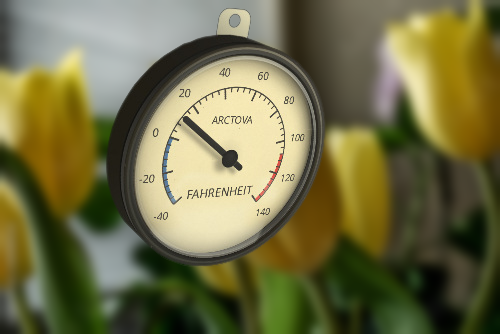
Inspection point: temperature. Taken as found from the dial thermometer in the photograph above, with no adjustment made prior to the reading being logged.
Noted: 12 °F
